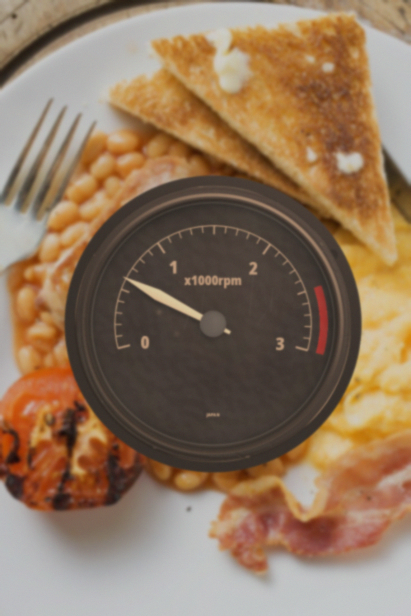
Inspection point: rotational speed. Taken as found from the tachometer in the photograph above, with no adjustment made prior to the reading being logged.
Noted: 600 rpm
